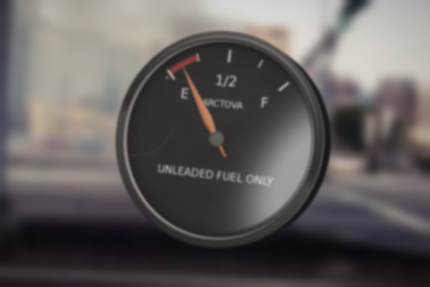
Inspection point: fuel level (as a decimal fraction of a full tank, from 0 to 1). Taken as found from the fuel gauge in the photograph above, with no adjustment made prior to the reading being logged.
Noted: 0.125
